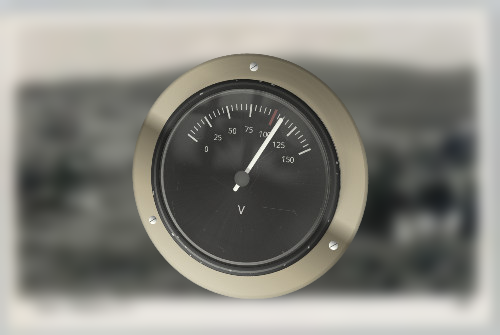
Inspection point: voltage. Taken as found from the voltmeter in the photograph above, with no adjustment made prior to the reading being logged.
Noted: 110 V
